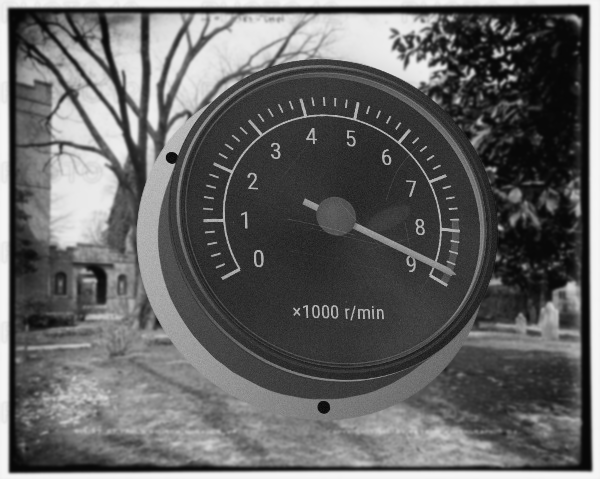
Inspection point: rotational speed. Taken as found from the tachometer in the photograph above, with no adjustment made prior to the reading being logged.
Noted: 8800 rpm
